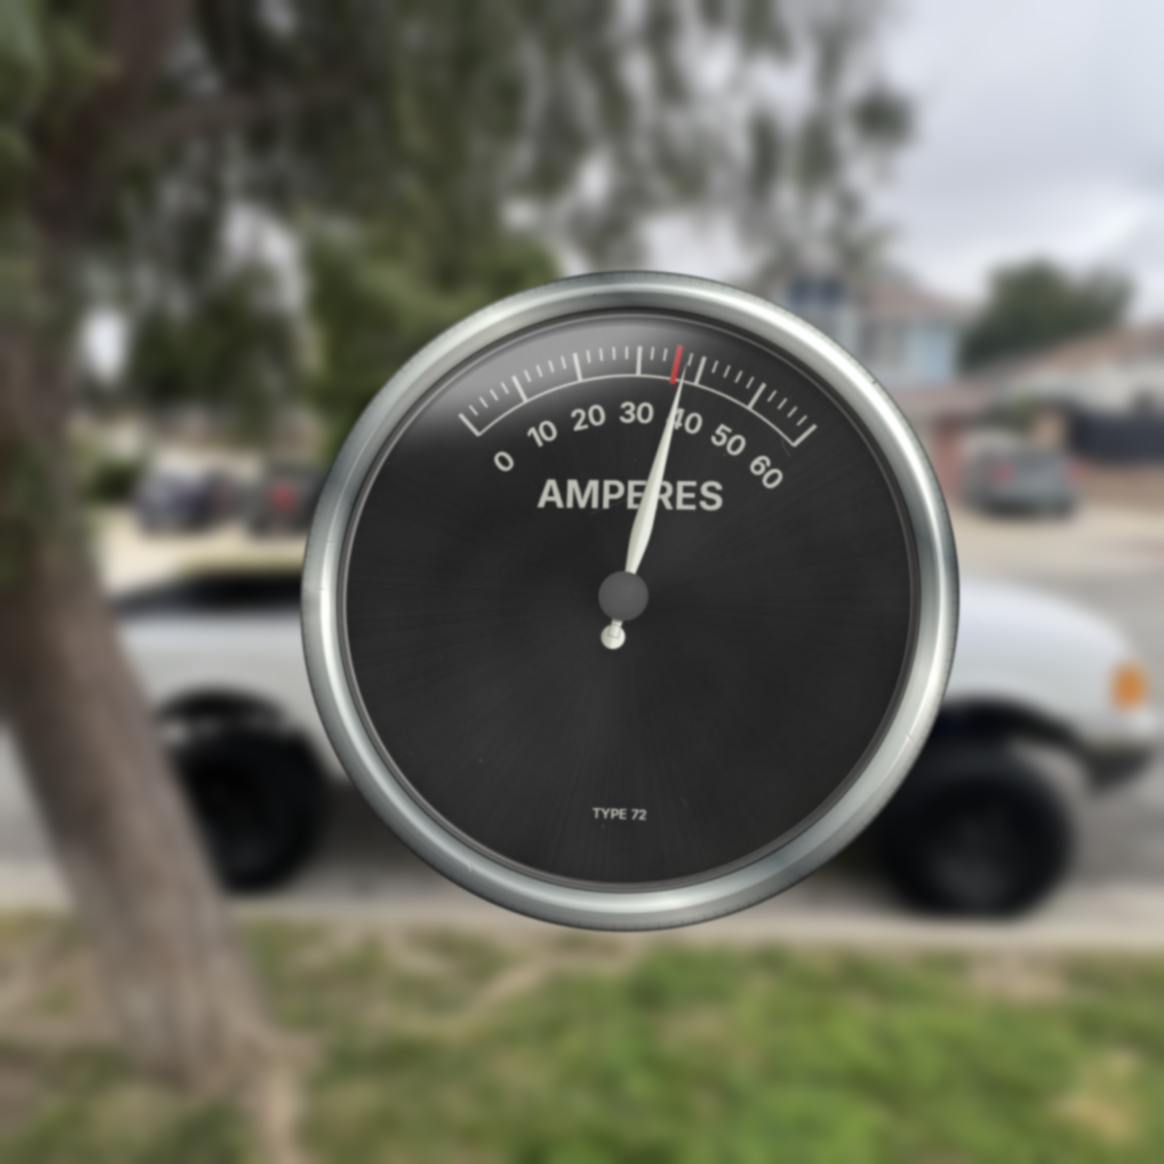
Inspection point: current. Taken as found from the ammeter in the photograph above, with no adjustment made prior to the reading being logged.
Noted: 38 A
